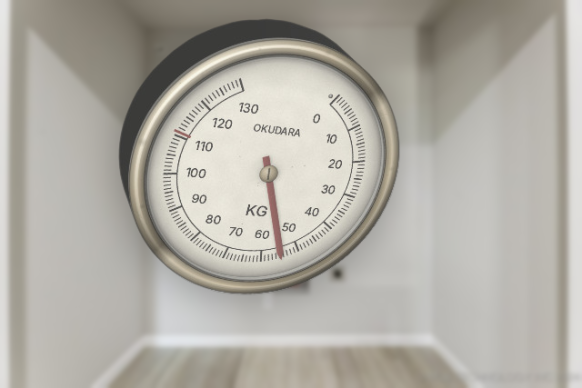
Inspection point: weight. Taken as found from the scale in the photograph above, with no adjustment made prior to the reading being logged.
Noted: 55 kg
